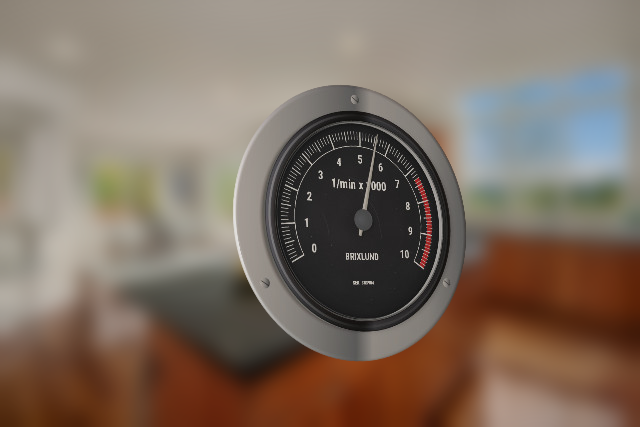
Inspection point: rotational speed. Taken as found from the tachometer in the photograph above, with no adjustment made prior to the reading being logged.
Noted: 5500 rpm
